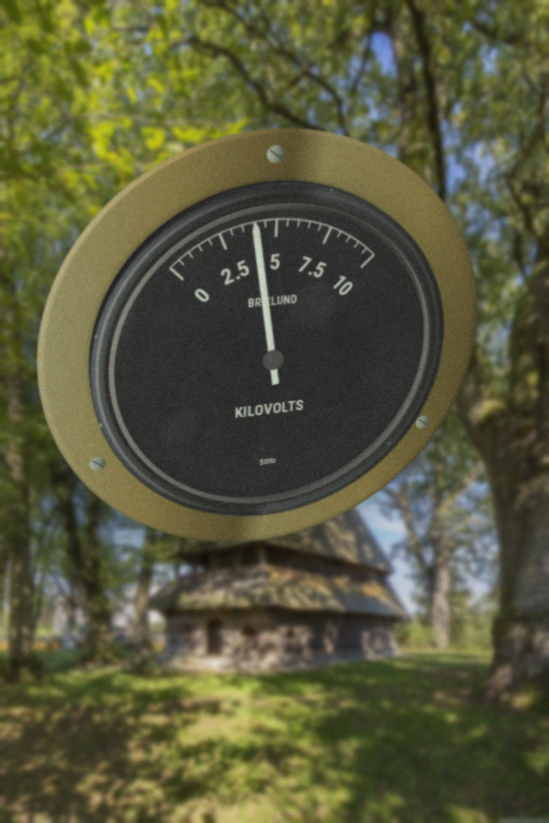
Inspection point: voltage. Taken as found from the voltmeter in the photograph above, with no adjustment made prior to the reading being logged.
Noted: 4 kV
